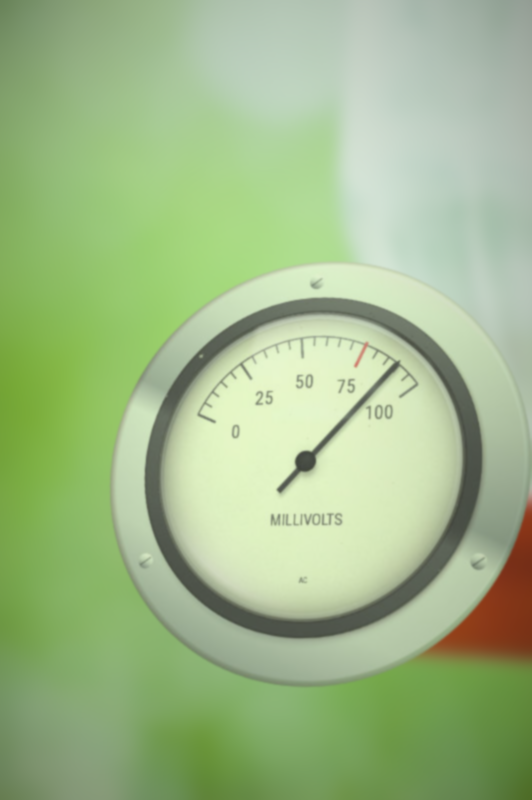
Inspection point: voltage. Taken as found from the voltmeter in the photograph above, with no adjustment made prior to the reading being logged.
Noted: 90 mV
